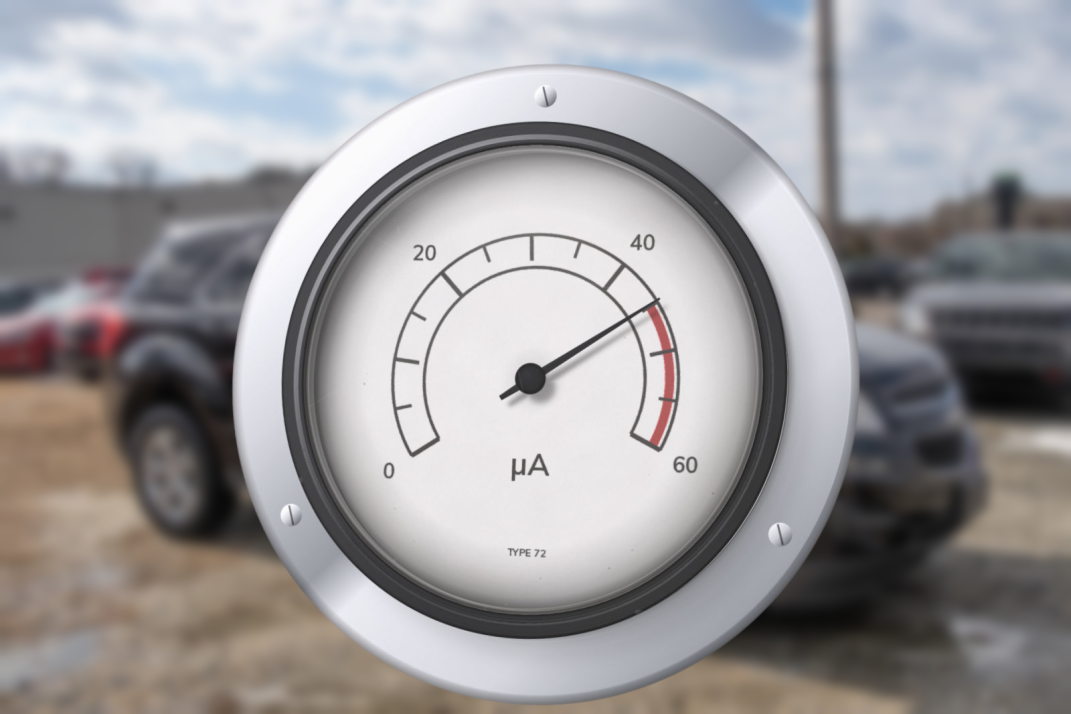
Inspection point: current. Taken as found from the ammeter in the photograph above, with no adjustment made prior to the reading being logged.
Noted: 45 µA
